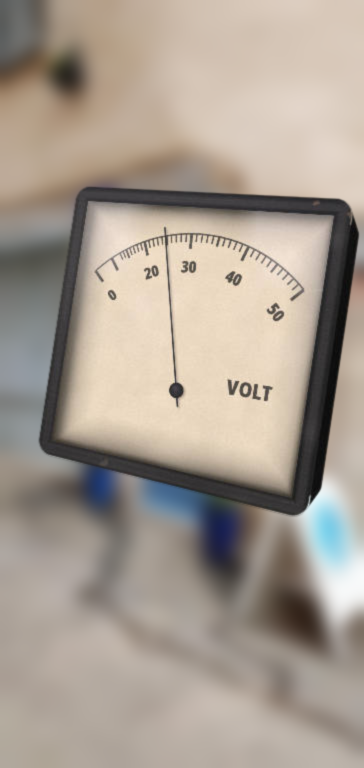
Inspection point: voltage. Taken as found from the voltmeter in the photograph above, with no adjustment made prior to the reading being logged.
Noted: 25 V
